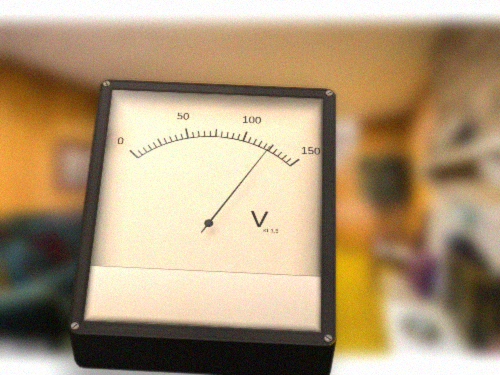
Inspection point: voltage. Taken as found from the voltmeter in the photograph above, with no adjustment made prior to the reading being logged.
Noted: 125 V
